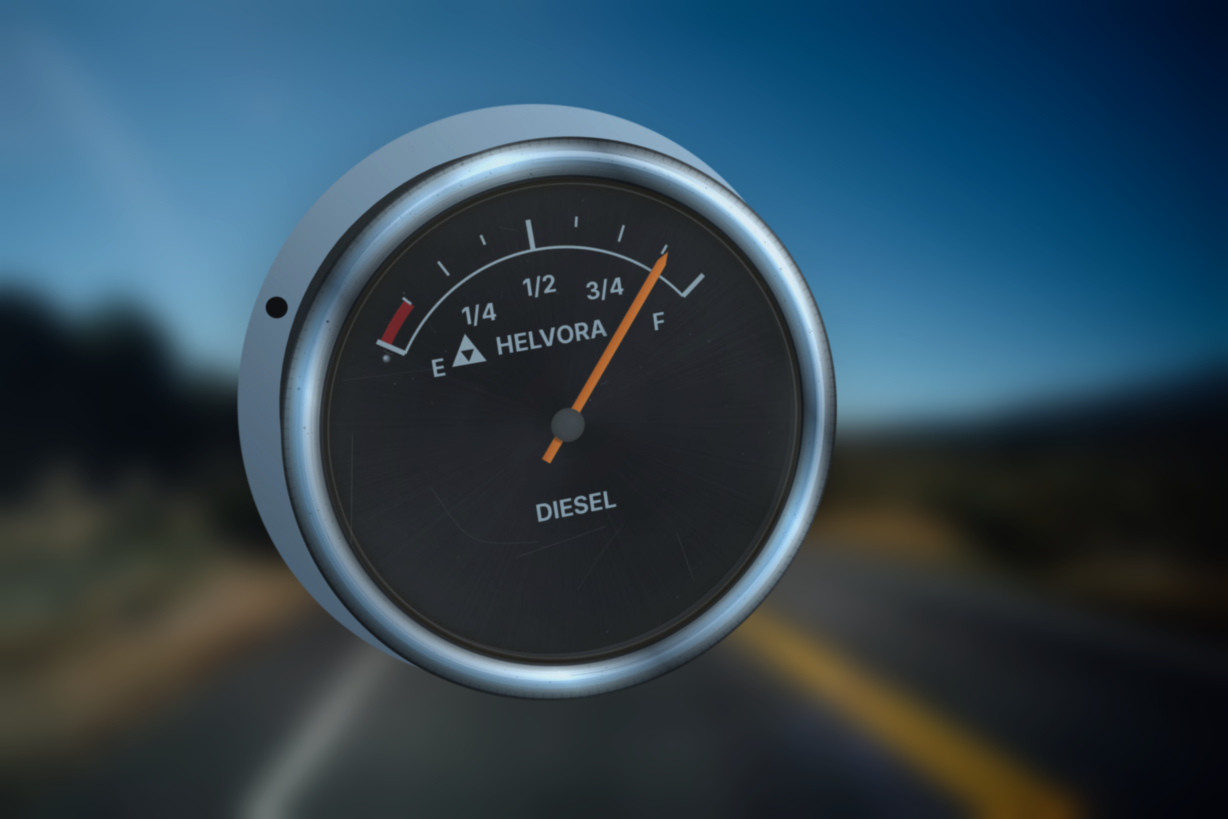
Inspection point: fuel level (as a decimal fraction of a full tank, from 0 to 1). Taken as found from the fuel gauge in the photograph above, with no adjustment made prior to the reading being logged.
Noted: 0.875
